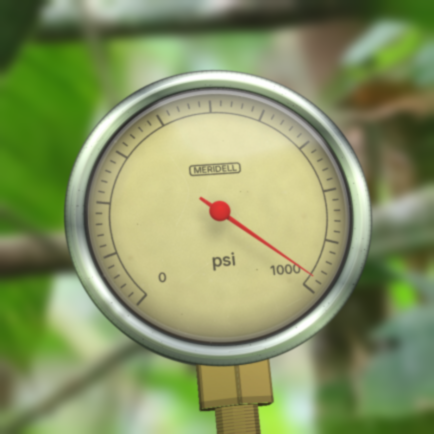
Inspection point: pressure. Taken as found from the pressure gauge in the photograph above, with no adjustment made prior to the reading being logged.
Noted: 980 psi
